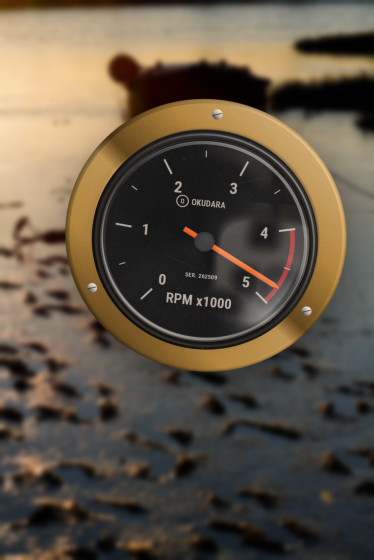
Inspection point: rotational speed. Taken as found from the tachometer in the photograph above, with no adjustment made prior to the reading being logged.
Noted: 4750 rpm
